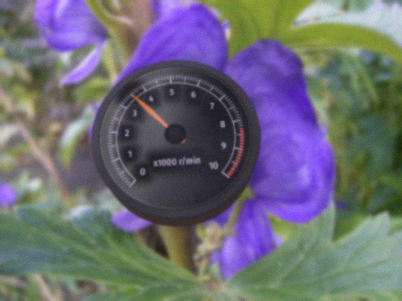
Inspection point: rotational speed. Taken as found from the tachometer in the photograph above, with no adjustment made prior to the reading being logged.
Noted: 3500 rpm
